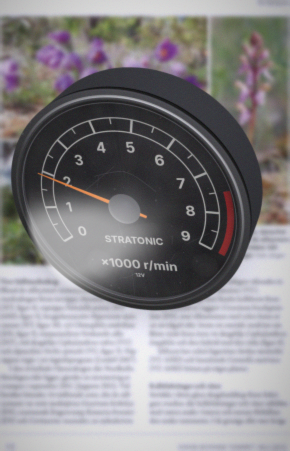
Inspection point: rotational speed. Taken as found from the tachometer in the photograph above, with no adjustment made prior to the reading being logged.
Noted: 2000 rpm
